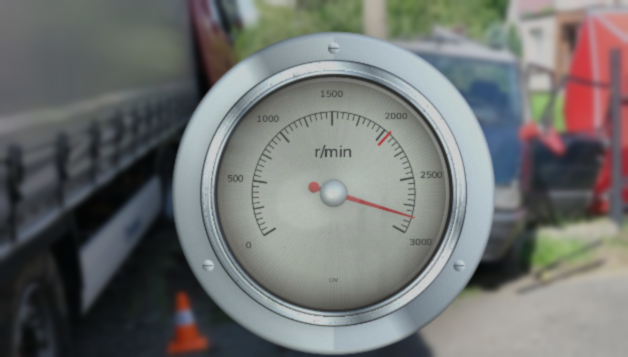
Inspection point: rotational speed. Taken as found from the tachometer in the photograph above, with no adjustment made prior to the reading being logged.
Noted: 2850 rpm
